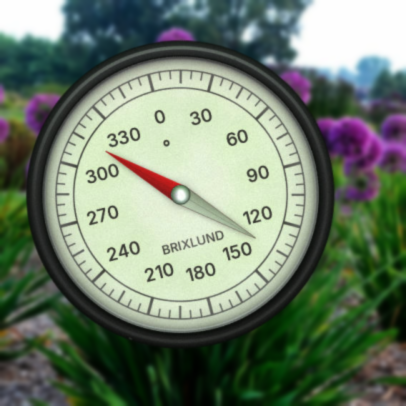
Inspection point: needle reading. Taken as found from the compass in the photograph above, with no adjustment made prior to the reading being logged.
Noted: 315 °
